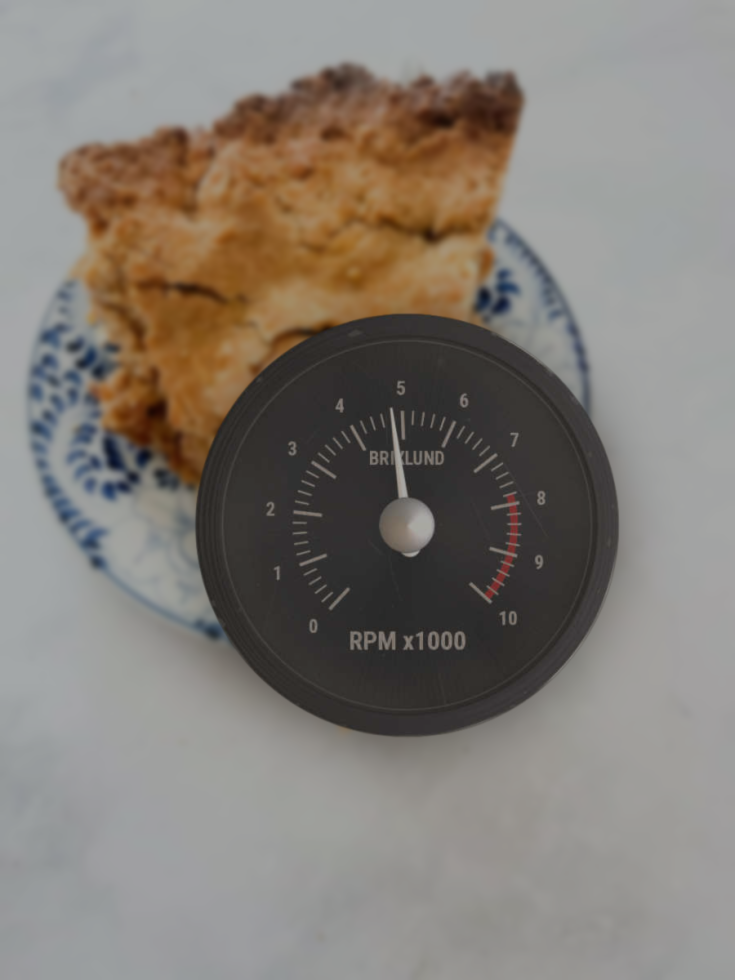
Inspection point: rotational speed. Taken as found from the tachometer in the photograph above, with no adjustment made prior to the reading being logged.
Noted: 4800 rpm
